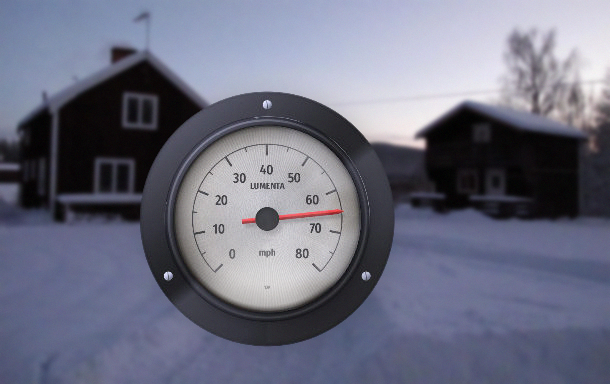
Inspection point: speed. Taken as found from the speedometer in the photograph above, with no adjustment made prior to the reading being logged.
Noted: 65 mph
